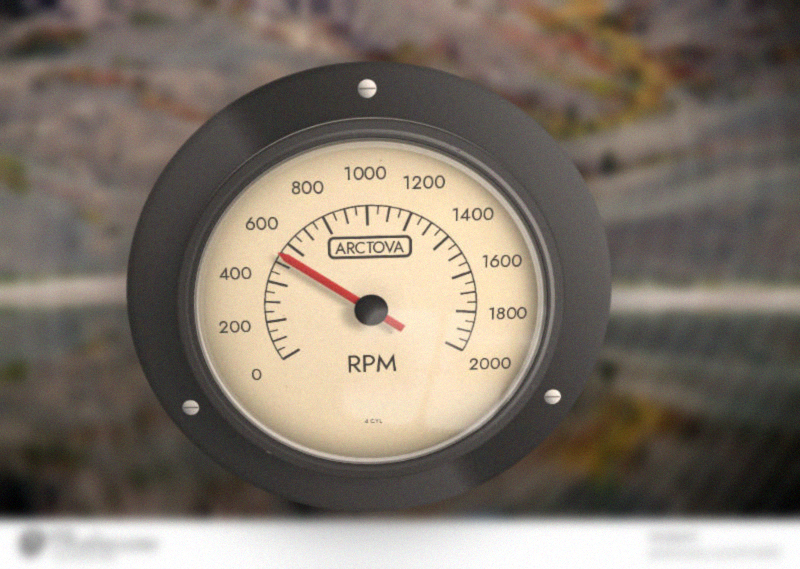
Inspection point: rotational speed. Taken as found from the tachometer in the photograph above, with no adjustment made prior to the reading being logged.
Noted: 550 rpm
